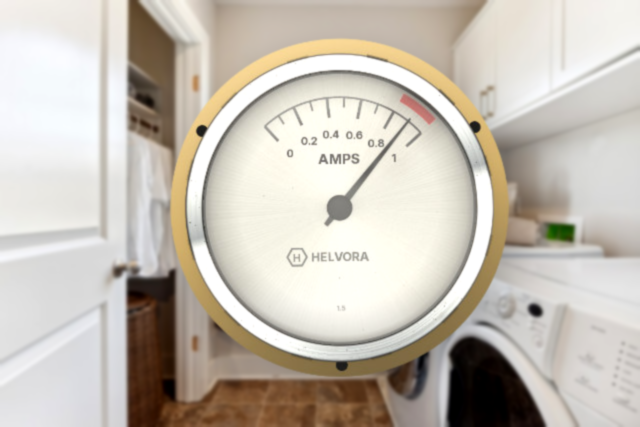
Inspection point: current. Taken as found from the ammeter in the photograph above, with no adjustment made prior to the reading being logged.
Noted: 0.9 A
